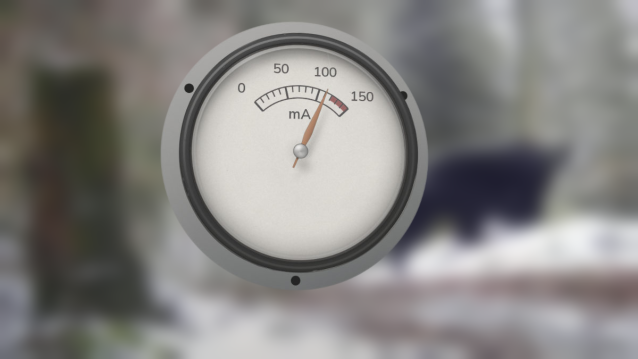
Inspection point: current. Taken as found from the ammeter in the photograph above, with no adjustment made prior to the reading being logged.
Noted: 110 mA
